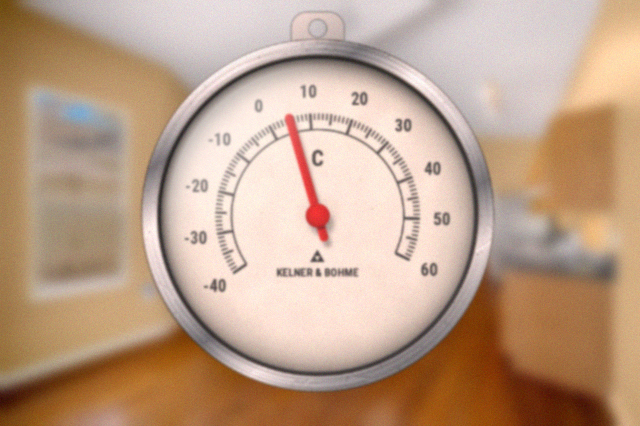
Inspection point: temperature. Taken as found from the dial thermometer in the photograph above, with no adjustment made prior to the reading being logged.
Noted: 5 °C
